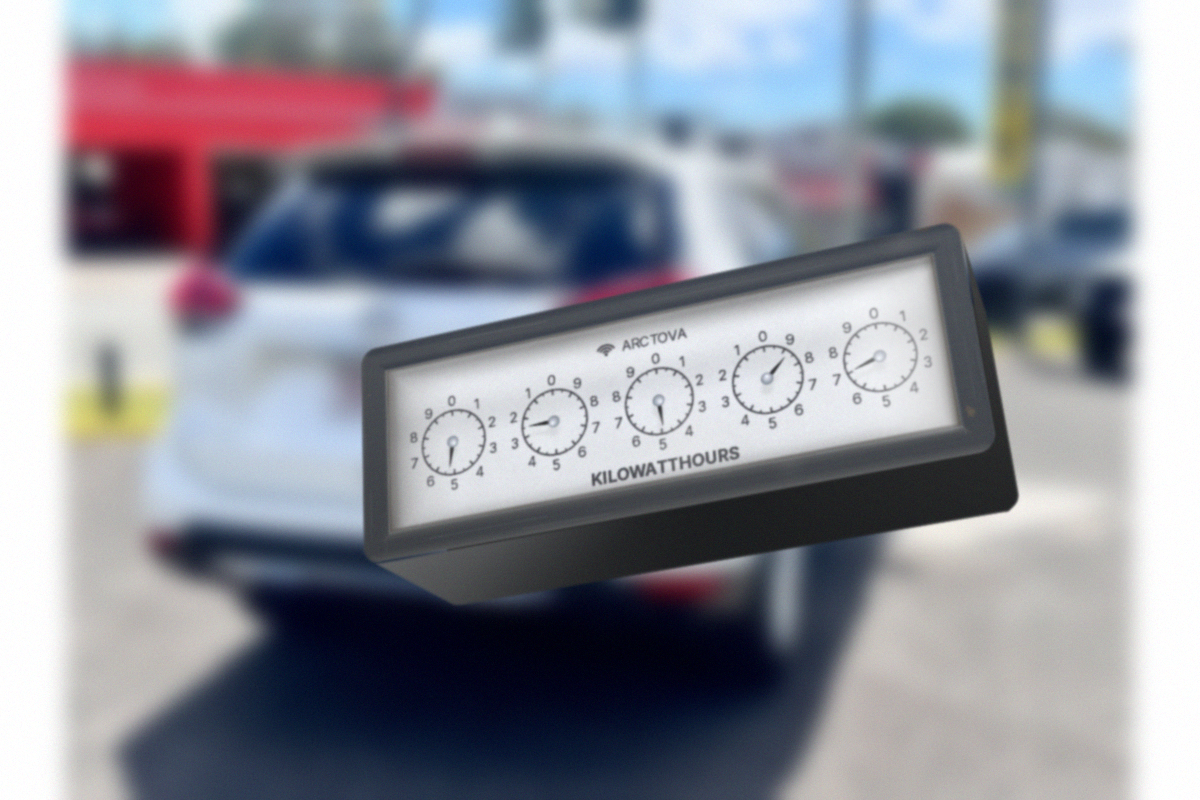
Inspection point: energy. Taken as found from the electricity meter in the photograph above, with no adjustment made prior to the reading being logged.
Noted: 52487 kWh
